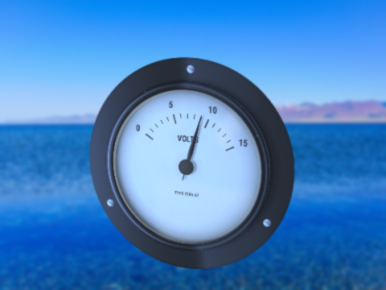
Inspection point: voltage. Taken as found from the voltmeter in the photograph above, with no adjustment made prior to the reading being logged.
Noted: 9 V
